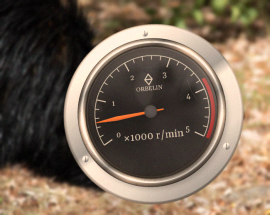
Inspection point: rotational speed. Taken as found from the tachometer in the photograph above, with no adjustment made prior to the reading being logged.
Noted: 500 rpm
